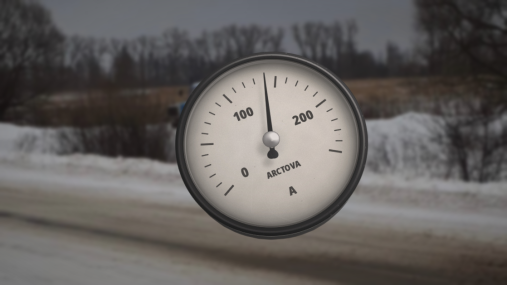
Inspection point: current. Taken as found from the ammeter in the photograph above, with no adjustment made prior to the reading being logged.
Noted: 140 A
